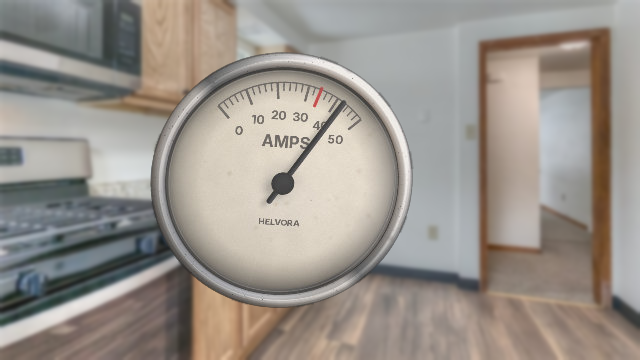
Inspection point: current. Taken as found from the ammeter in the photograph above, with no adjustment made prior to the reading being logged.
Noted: 42 A
